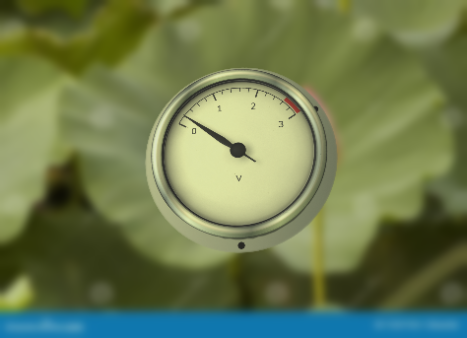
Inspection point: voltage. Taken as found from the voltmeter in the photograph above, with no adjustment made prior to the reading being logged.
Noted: 0.2 V
